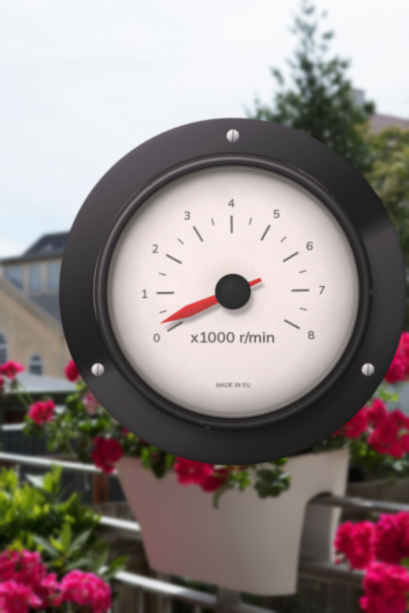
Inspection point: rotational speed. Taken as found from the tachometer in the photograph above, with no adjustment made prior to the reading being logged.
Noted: 250 rpm
